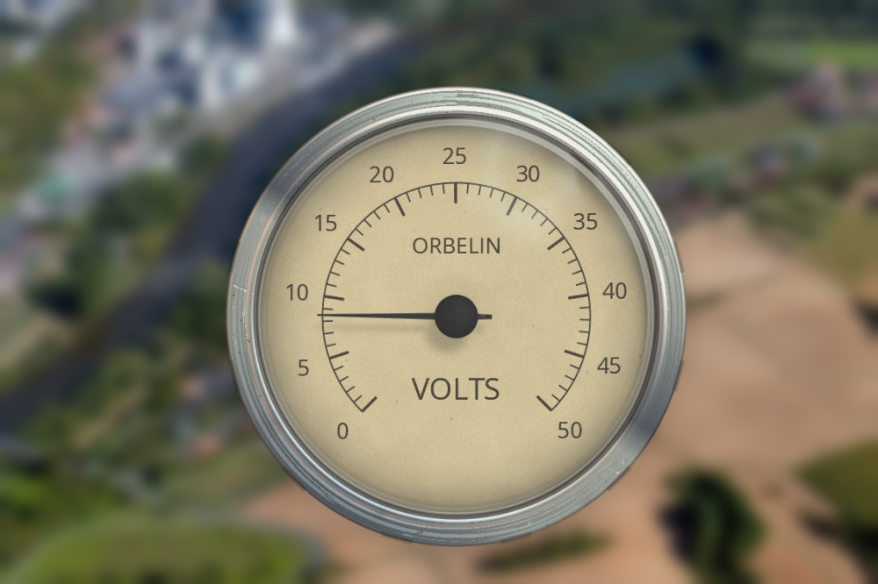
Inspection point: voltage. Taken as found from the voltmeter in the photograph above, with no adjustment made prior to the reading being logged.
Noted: 8.5 V
